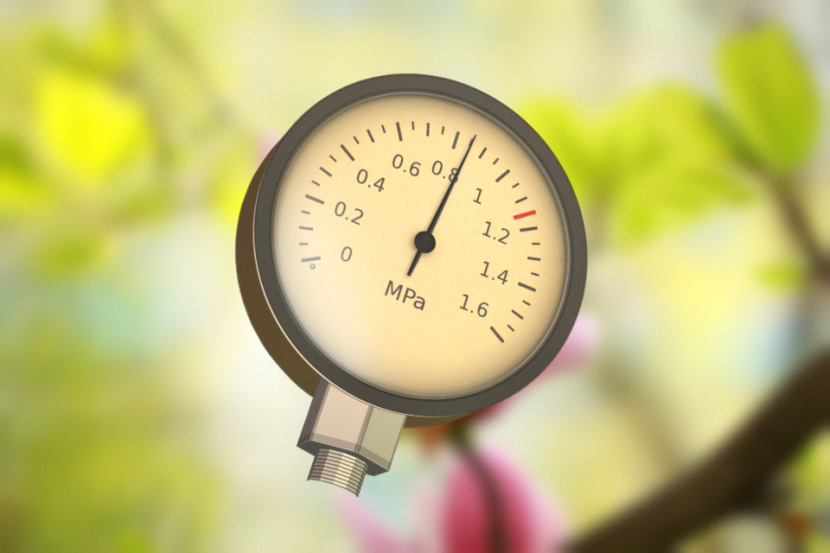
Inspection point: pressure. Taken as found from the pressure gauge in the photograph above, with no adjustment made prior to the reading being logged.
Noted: 0.85 MPa
